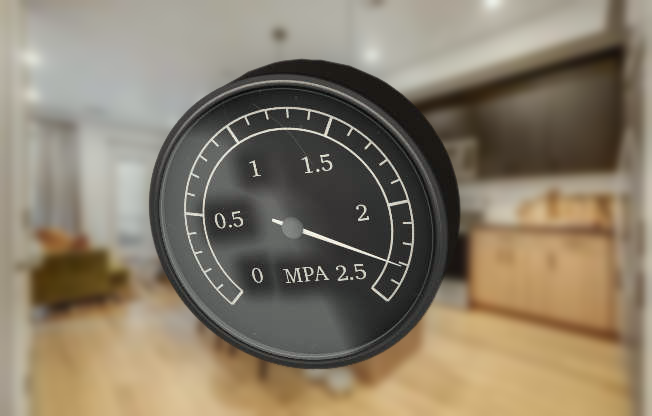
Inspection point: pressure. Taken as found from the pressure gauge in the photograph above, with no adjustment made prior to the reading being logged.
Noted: 2.3 MPa
